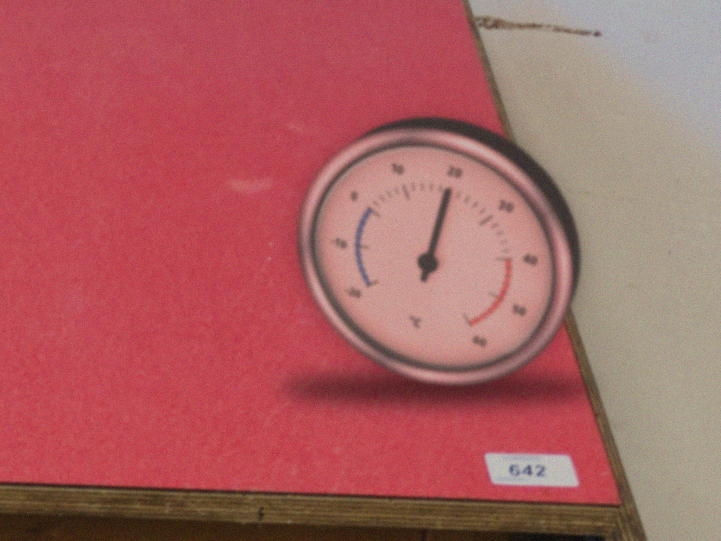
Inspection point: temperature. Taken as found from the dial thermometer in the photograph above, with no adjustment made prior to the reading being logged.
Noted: 20 °C
